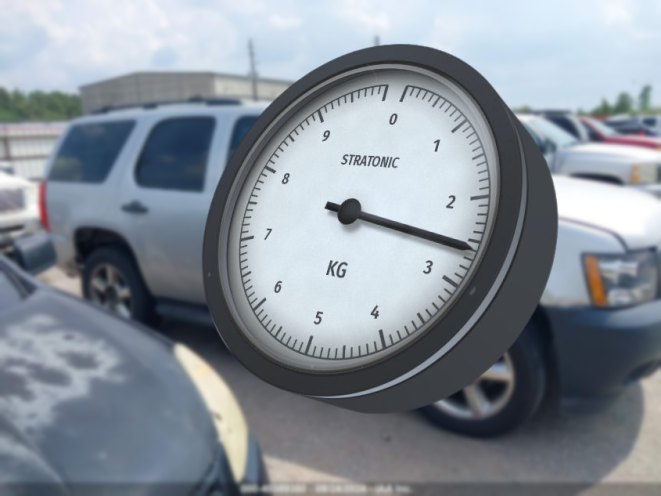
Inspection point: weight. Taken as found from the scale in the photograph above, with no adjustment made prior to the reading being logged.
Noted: 2.6 kg
